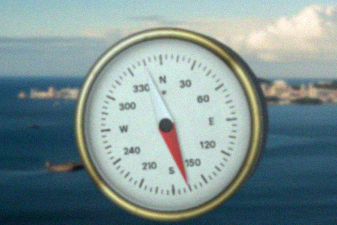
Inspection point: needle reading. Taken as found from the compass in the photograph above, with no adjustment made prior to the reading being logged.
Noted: 165 °
